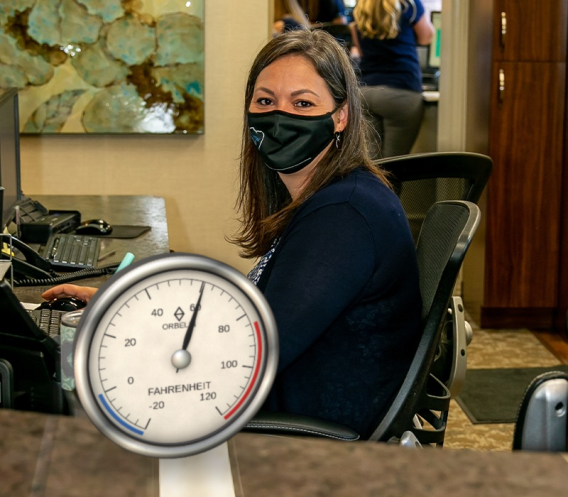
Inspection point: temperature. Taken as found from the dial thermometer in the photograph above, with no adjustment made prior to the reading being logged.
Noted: 60 °F
